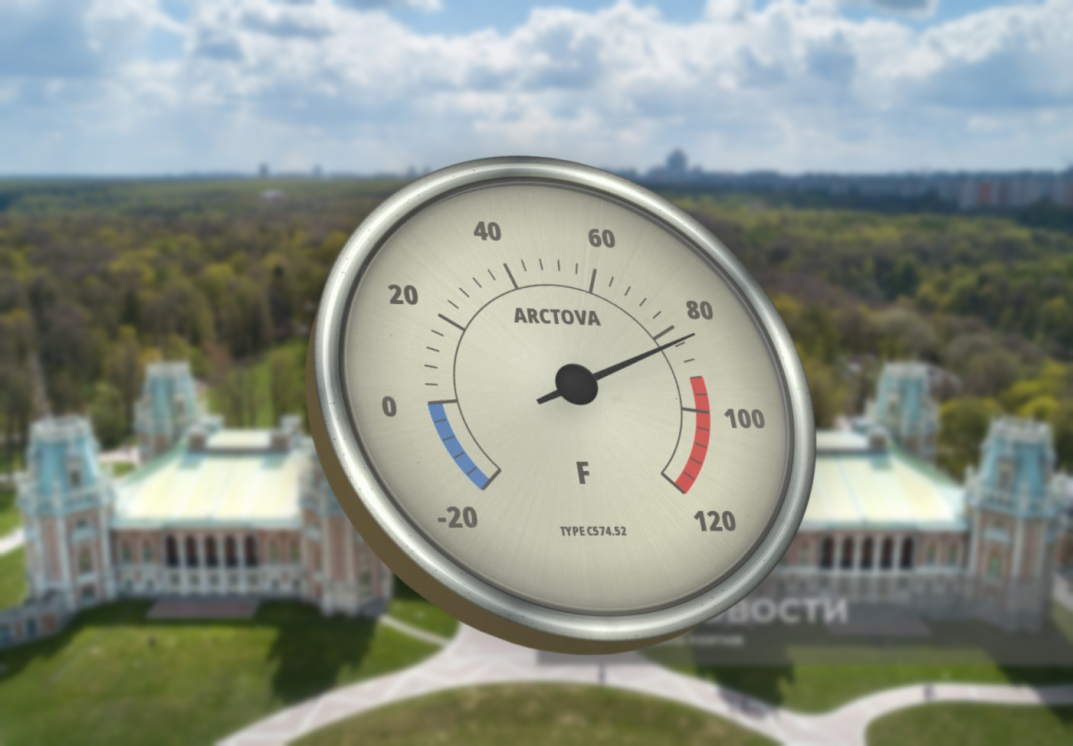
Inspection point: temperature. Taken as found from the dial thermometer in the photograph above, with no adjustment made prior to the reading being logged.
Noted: 84 °F
